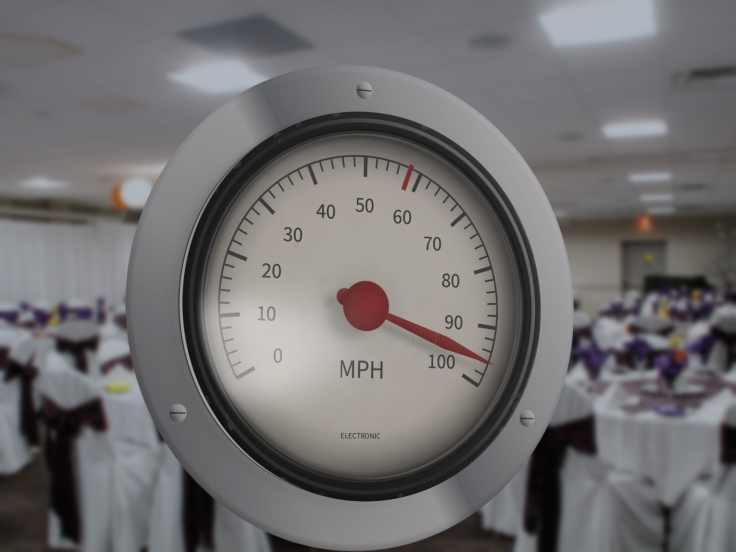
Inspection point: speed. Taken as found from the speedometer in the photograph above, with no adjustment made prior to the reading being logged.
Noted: 96 mph
